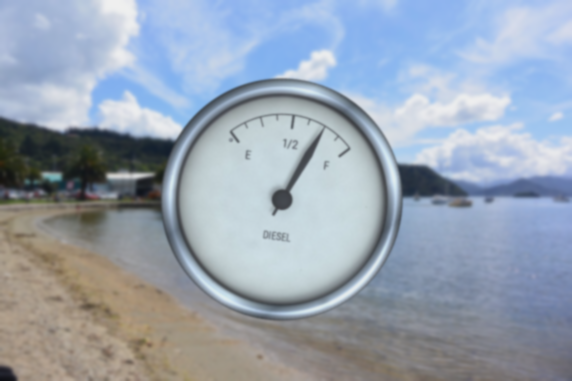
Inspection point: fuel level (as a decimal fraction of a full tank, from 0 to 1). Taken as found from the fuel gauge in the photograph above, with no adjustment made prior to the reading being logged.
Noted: 0.75
